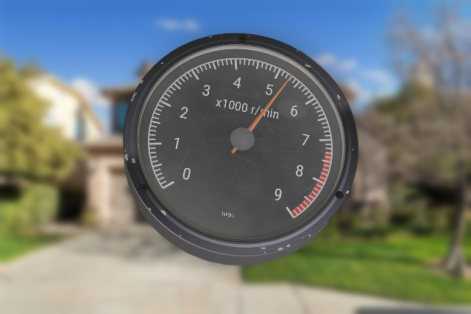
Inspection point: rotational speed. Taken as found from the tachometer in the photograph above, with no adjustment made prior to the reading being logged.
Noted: 5300 rpm
